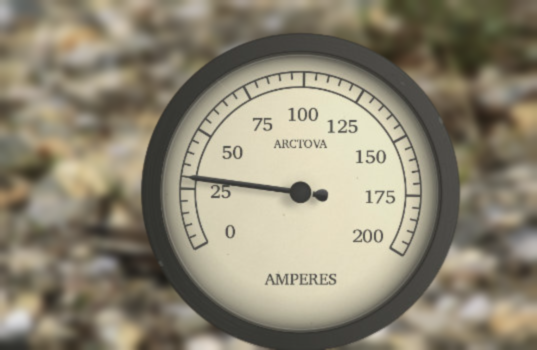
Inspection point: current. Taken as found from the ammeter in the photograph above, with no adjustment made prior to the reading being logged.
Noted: 30 A
